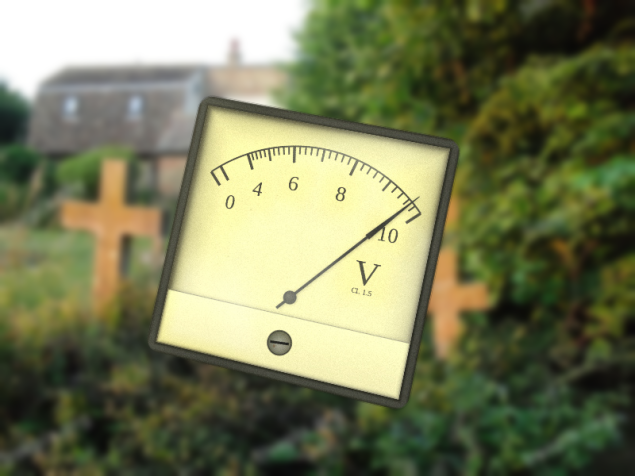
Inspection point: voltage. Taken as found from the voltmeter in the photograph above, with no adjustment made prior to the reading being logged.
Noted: 9.7 V
